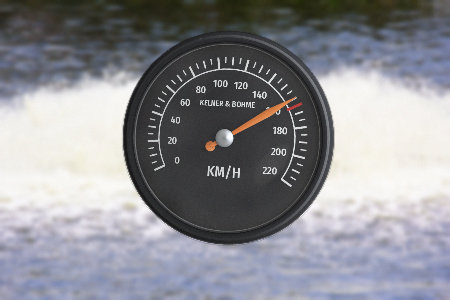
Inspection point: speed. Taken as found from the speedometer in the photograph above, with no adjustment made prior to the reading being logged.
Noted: 160 km/h
